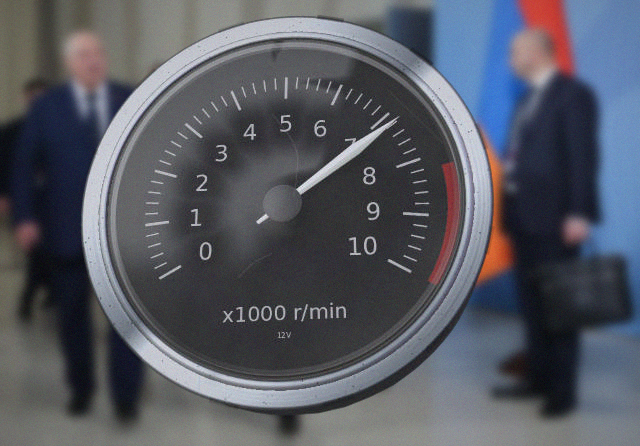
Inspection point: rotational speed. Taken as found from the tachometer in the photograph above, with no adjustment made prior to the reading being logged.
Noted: 7200 rpm
